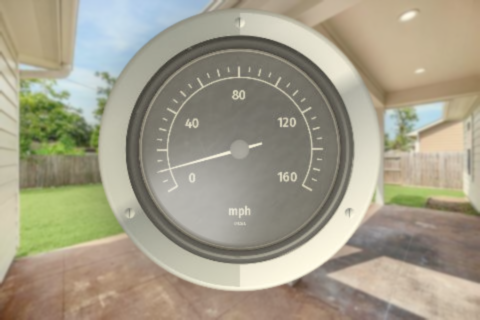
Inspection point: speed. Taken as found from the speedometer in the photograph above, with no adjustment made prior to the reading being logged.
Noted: 10 mph
